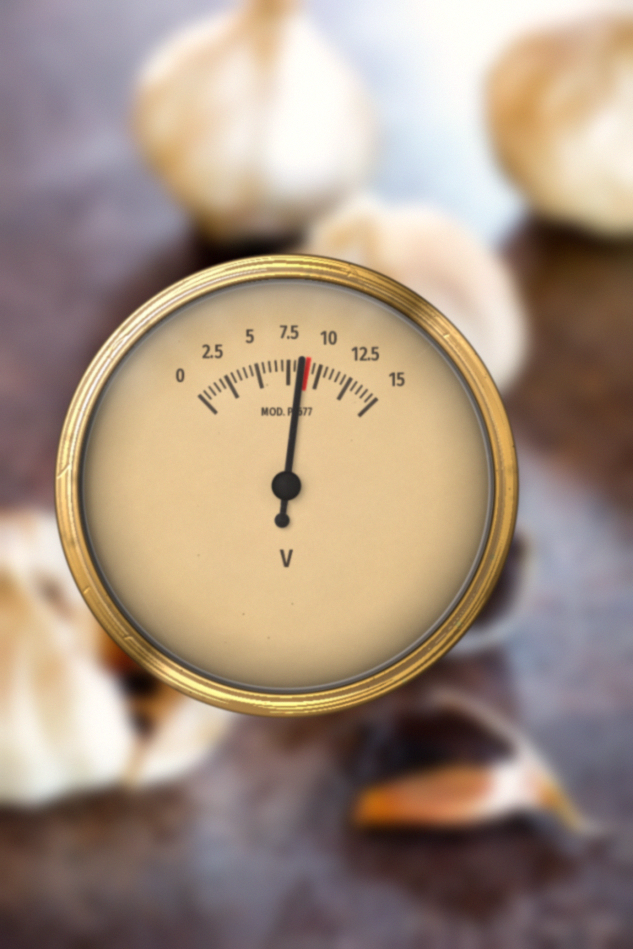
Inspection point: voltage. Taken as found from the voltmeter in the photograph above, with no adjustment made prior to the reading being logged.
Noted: 8.5 V
